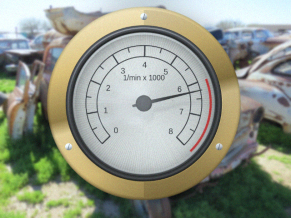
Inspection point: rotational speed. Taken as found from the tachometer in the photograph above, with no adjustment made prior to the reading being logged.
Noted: 6250 rpm
